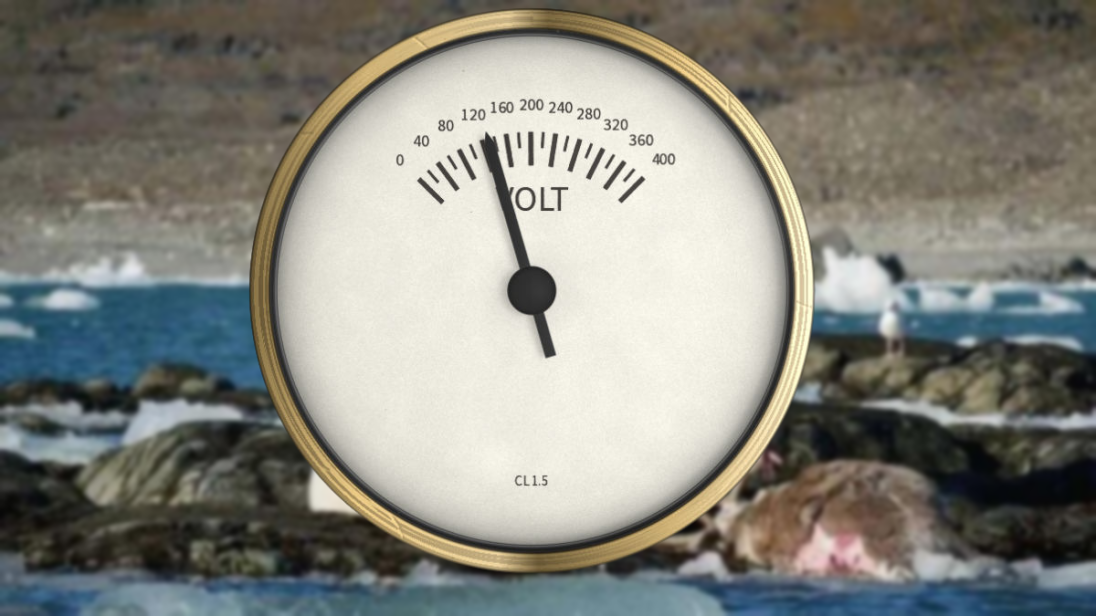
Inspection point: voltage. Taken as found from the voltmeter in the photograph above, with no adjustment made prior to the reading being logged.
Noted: 130 V
